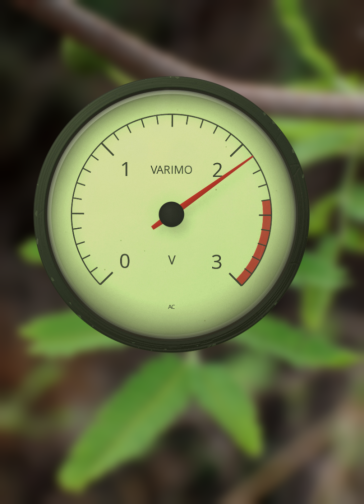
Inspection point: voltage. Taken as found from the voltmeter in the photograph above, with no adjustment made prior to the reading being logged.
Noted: 2.1 V
